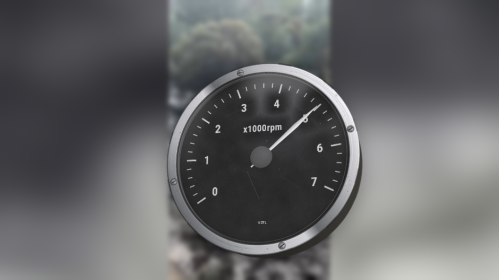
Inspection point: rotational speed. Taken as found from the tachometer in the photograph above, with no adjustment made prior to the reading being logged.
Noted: 5000 rpm
